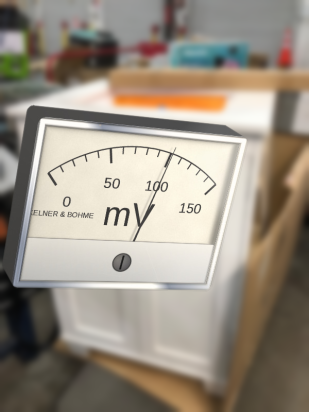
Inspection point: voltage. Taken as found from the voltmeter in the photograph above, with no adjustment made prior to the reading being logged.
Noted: 100 mV
